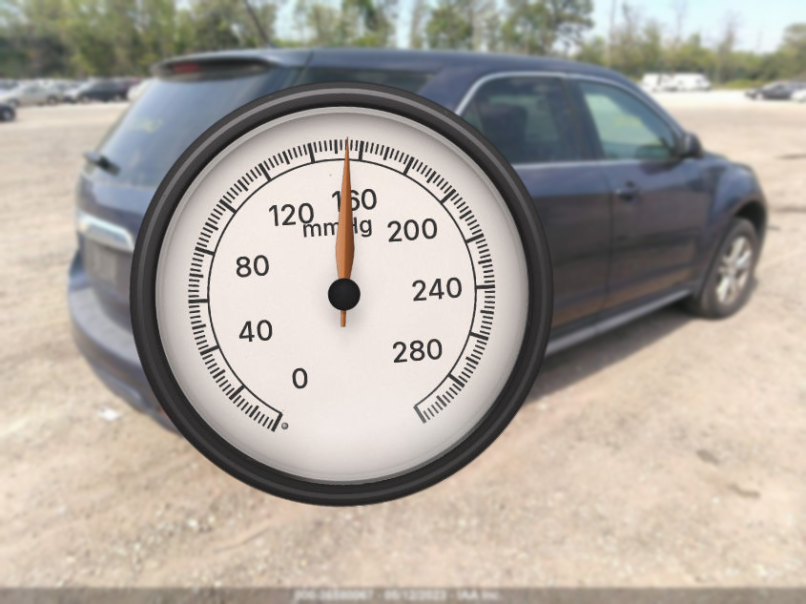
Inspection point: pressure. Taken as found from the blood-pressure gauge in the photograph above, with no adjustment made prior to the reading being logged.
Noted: 154 mmHg
